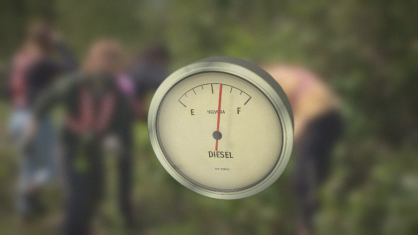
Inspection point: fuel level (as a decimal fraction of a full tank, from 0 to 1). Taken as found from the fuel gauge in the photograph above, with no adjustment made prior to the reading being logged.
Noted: 0.625
